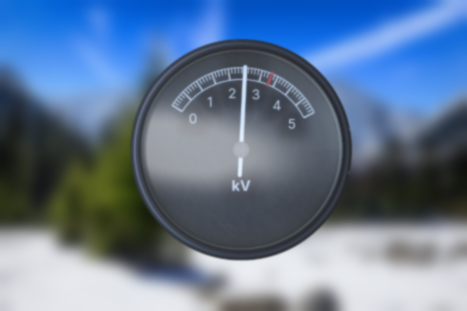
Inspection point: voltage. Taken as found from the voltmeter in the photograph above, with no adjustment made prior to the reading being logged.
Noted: 2.5 kV
